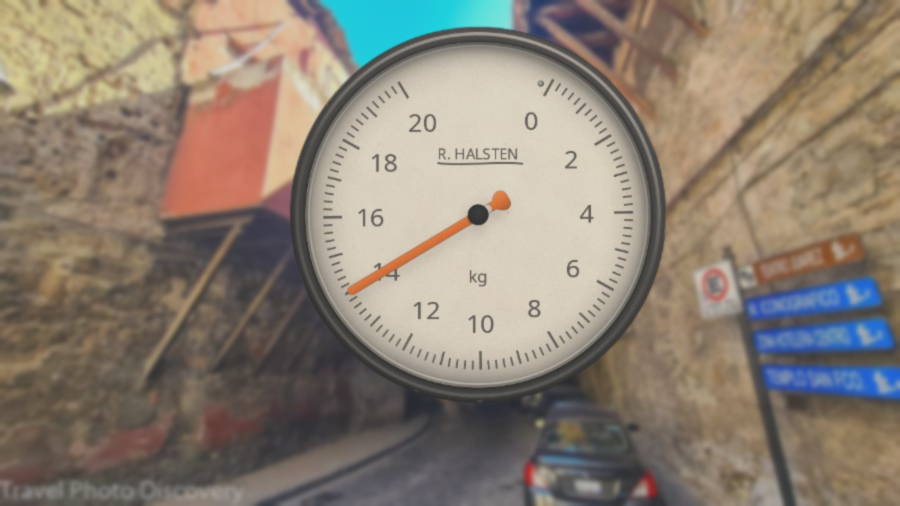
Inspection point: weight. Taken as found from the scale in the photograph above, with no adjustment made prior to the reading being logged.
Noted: 14 kg
